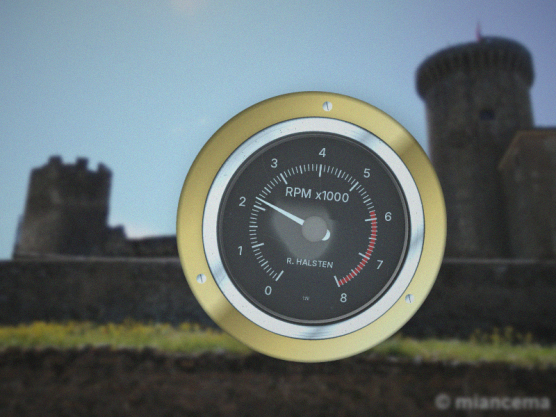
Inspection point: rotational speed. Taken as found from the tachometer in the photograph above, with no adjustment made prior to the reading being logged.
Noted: 2200 rpm
